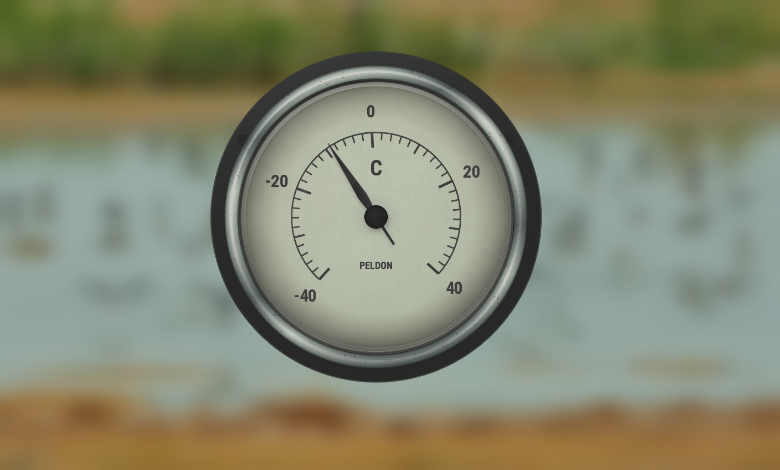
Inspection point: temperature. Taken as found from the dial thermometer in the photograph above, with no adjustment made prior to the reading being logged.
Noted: -9 °C
